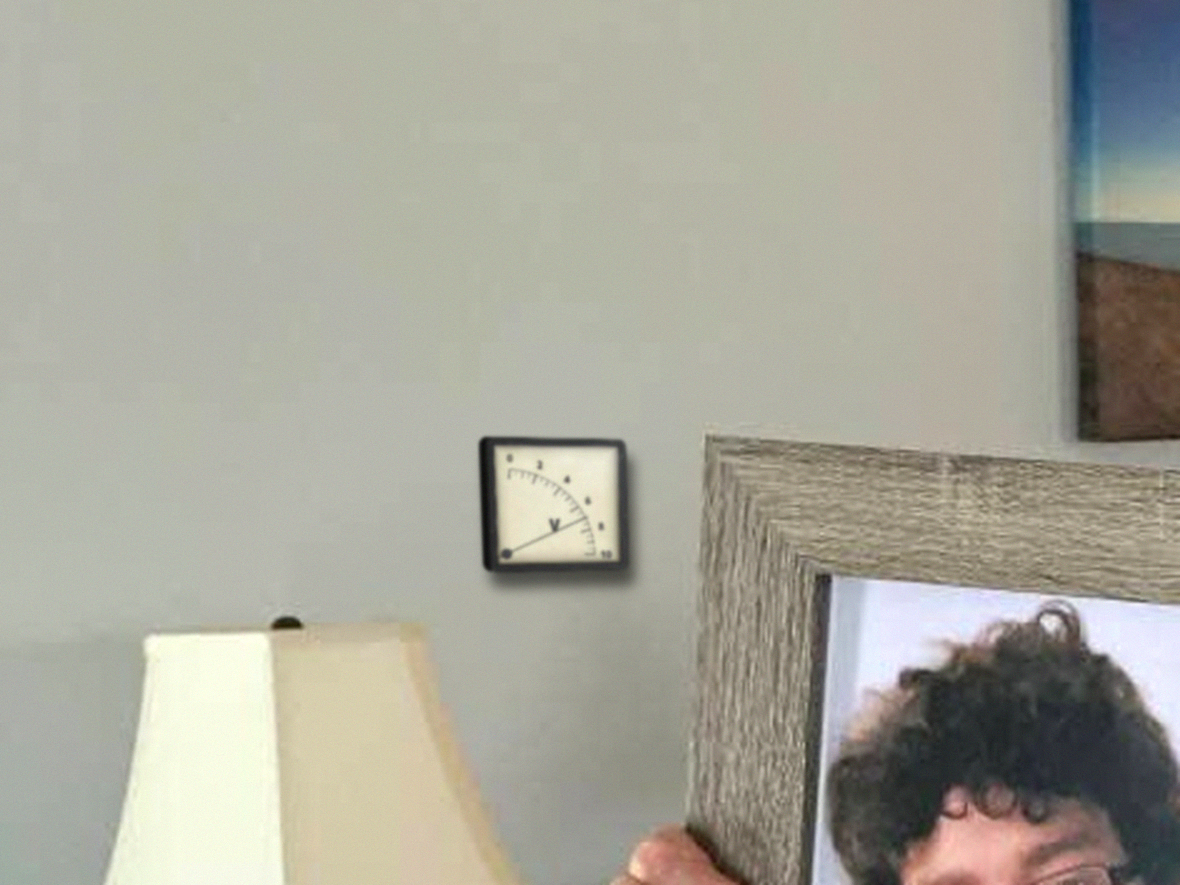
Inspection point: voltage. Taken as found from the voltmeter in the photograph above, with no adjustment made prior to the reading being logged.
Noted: 7 V
